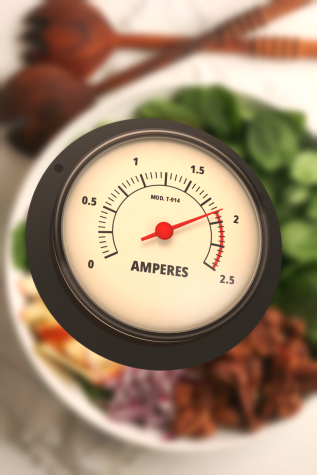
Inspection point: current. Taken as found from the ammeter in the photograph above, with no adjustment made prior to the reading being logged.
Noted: 1.9 A
